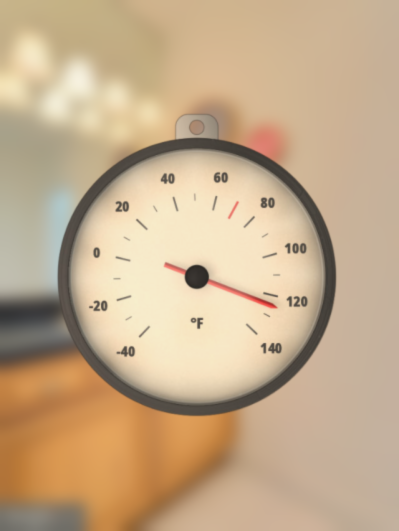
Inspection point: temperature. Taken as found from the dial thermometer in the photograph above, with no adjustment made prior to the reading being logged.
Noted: 125 °F
